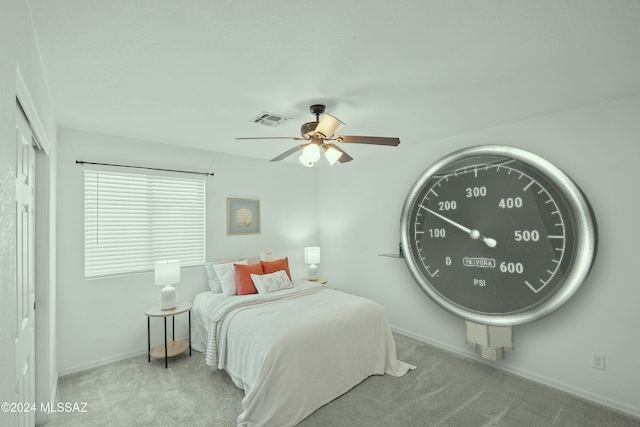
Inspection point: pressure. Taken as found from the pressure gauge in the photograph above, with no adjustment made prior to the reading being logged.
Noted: 160 psi
